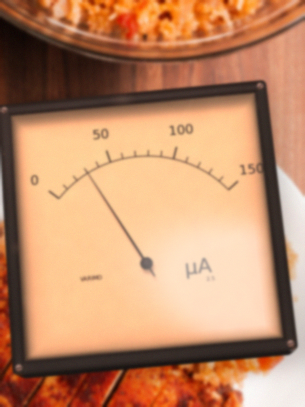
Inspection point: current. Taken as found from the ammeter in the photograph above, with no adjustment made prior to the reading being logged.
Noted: 30 µA
